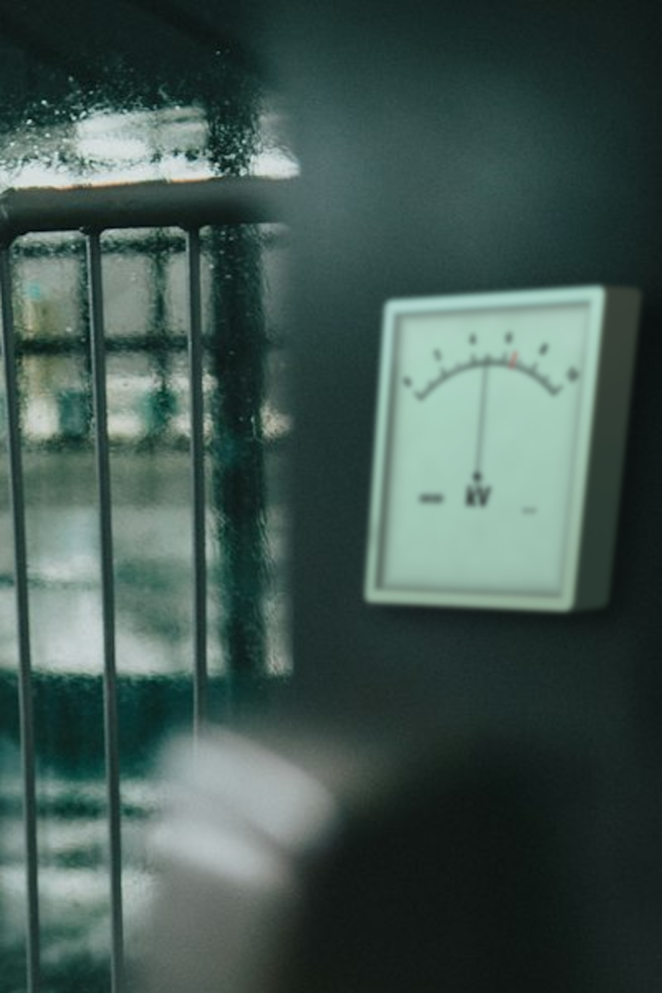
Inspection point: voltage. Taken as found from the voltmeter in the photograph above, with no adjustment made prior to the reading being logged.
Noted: 5 kV
